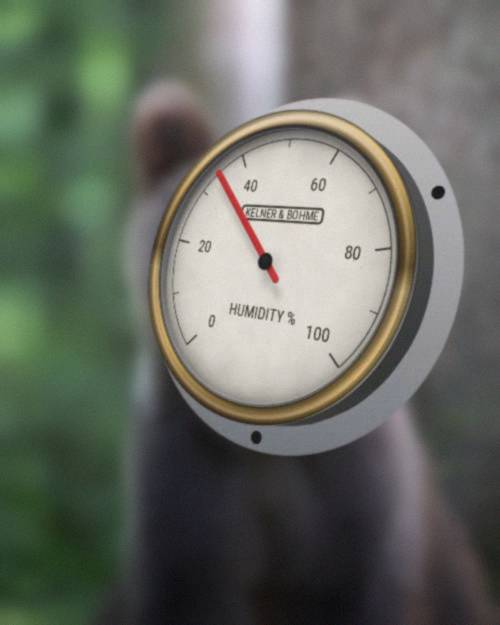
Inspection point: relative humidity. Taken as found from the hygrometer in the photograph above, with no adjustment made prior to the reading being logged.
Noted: 35 %
